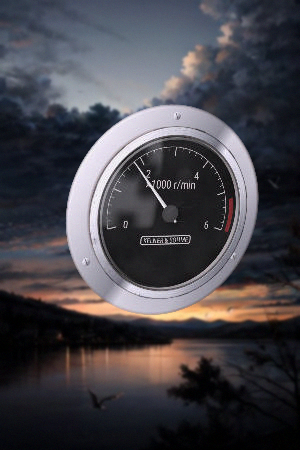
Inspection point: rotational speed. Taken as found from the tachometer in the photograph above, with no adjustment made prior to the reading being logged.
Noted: 1800 rpm
